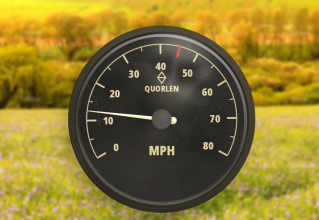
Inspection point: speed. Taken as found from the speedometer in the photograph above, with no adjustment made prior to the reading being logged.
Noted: 12.5 mph
